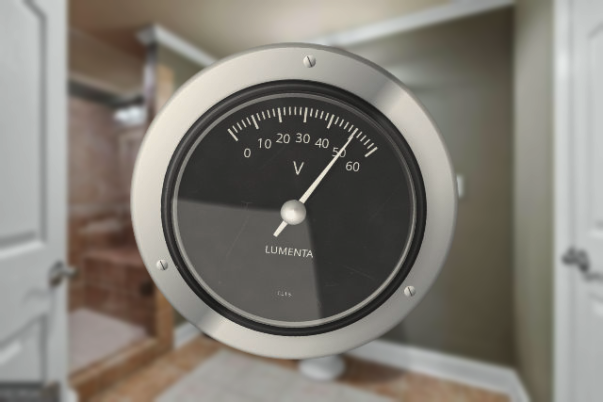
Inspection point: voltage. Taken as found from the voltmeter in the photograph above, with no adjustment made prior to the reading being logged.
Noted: 50 V
